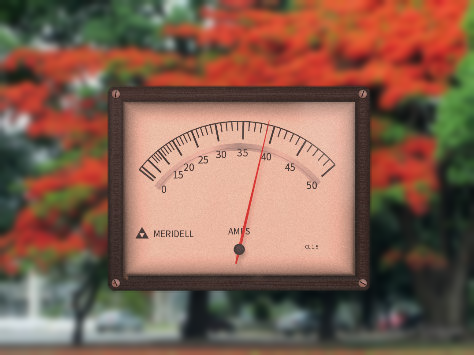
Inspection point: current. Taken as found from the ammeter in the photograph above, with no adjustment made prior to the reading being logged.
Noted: 39 A
